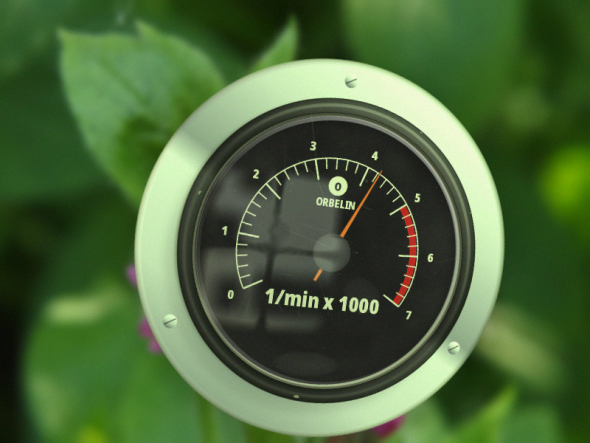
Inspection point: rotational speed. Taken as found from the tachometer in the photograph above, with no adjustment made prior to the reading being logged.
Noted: 4200 rpm
